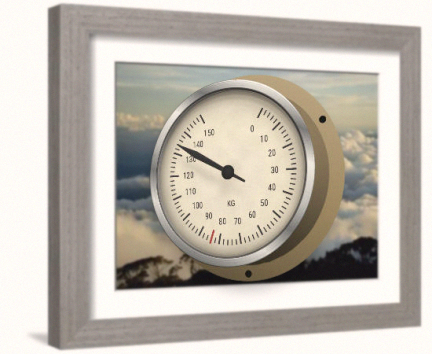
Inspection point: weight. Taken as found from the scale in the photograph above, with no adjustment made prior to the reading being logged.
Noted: 134 kg
